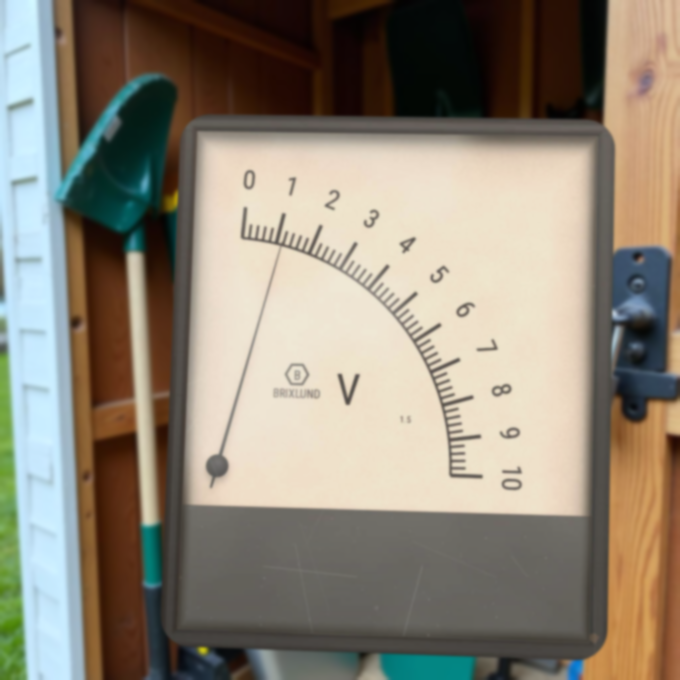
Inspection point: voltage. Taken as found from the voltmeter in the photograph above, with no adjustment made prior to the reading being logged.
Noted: 1.2 V
